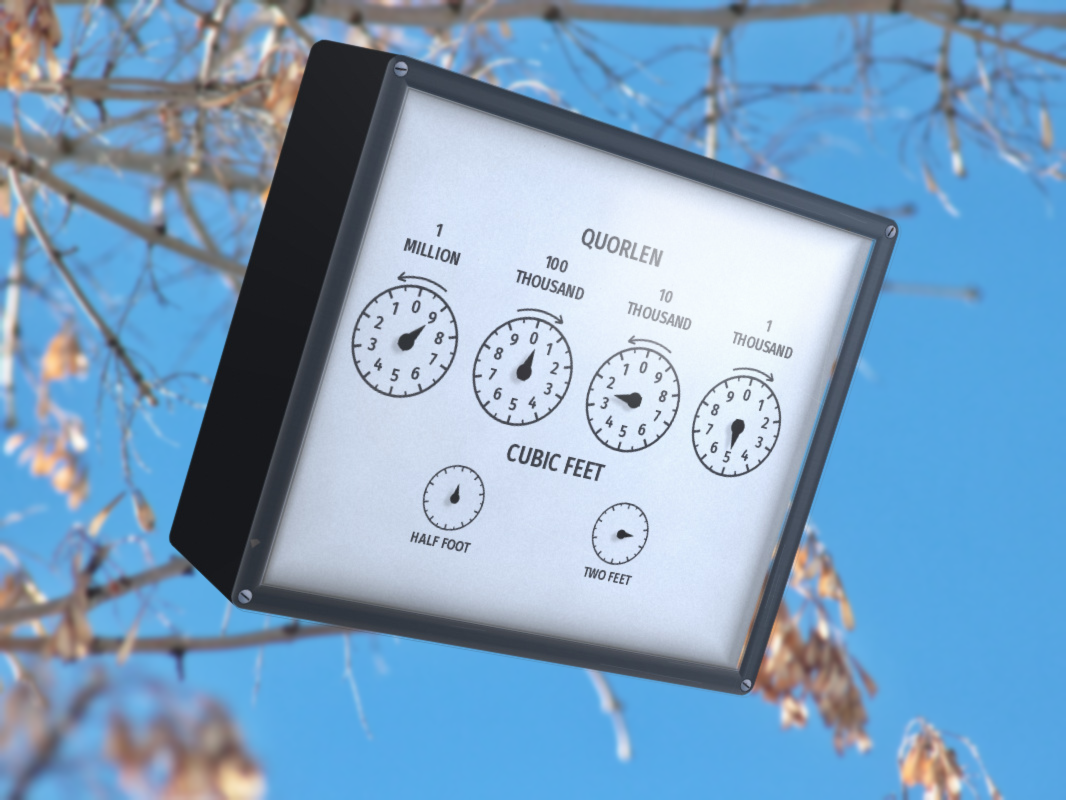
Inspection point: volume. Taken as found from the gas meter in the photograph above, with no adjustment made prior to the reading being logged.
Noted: 902500 ft³
